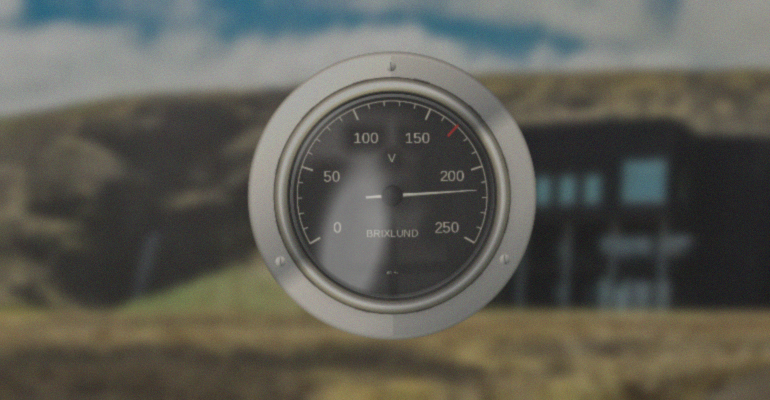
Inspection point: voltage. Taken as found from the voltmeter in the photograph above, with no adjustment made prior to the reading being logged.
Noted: 215 V
